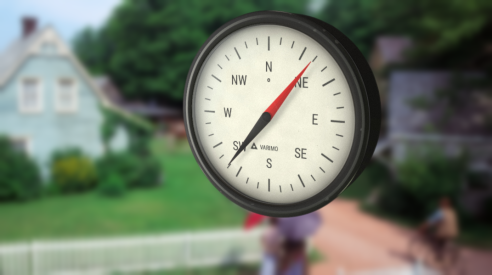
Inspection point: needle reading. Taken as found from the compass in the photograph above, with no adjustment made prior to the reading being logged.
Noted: 40 °
